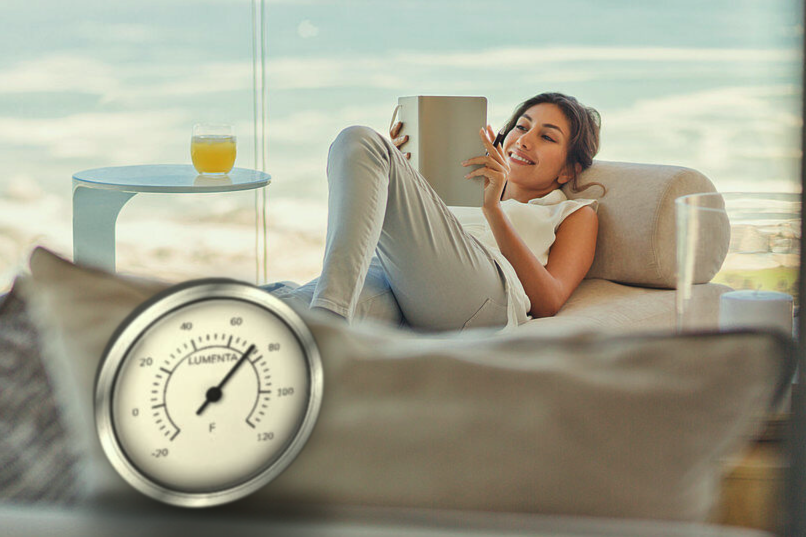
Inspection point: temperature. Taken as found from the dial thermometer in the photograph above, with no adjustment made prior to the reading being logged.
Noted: 72 °F
